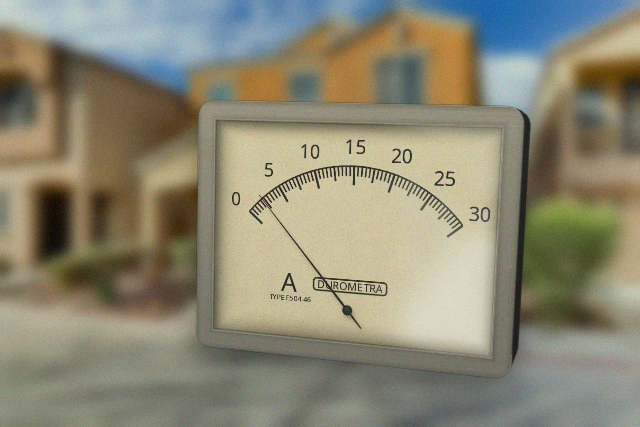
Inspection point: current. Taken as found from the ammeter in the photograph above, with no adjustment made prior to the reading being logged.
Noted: 2.5 A
